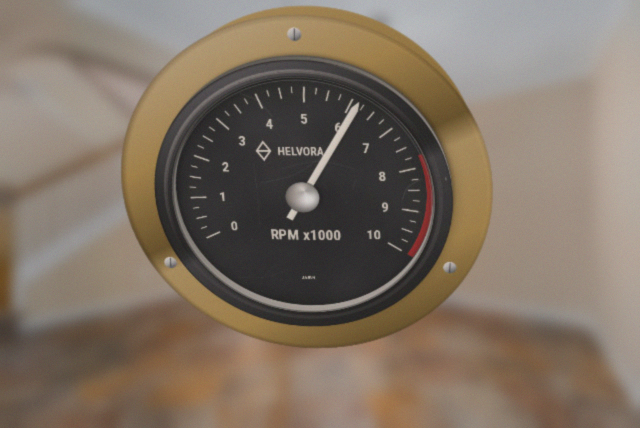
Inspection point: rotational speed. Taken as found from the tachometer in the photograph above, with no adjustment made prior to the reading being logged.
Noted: 6125 rpm
